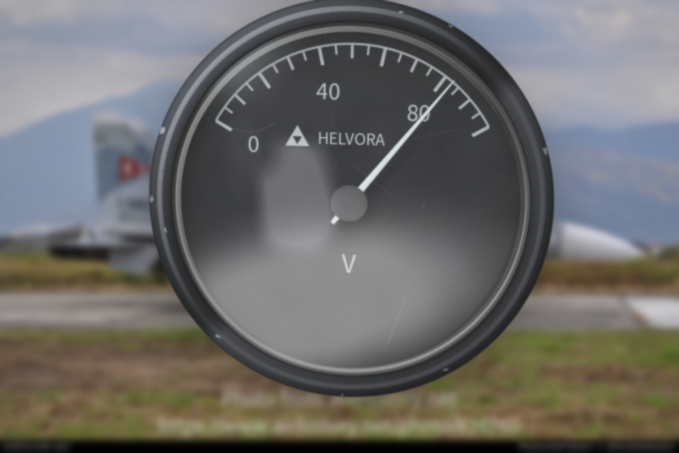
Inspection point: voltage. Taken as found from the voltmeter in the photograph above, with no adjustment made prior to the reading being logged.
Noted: 82.5 V
